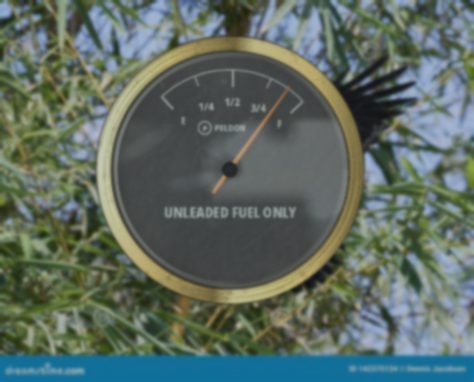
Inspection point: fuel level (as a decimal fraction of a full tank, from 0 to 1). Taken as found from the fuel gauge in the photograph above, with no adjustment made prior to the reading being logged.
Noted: 0.875
